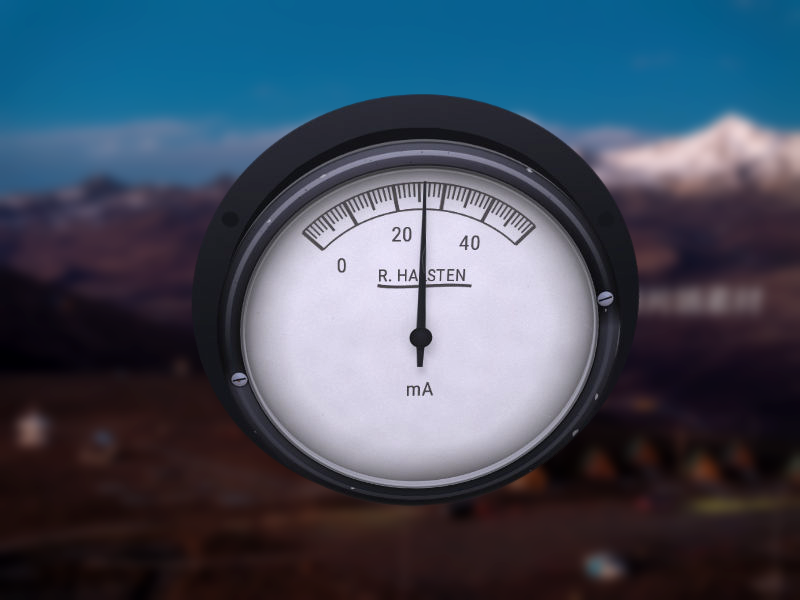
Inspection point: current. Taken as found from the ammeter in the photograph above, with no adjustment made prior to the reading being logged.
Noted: 26 mA
